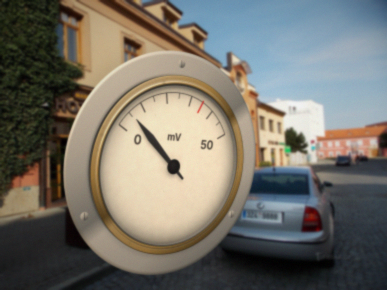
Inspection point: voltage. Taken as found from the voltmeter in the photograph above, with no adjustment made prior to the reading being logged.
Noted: 5 mV
